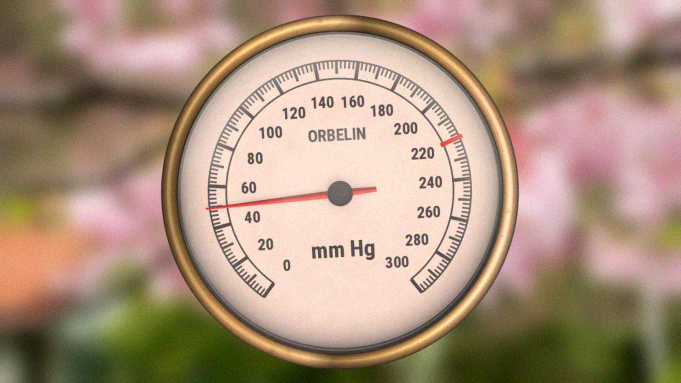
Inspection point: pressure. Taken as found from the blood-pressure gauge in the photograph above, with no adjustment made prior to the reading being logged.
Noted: 50 mmHg
